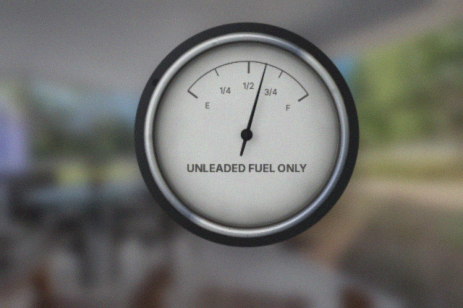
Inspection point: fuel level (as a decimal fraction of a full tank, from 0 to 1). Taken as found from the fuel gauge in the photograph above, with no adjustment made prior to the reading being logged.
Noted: 0.625
